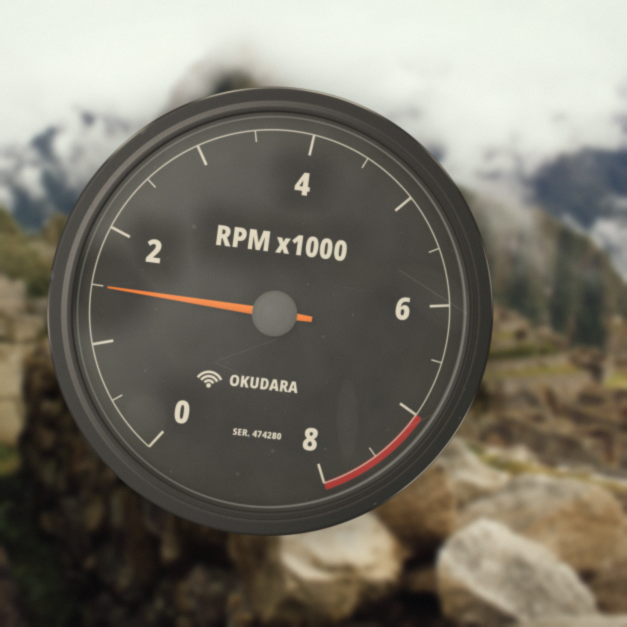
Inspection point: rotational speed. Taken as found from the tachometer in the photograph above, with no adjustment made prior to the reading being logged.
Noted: 1500 rpm
